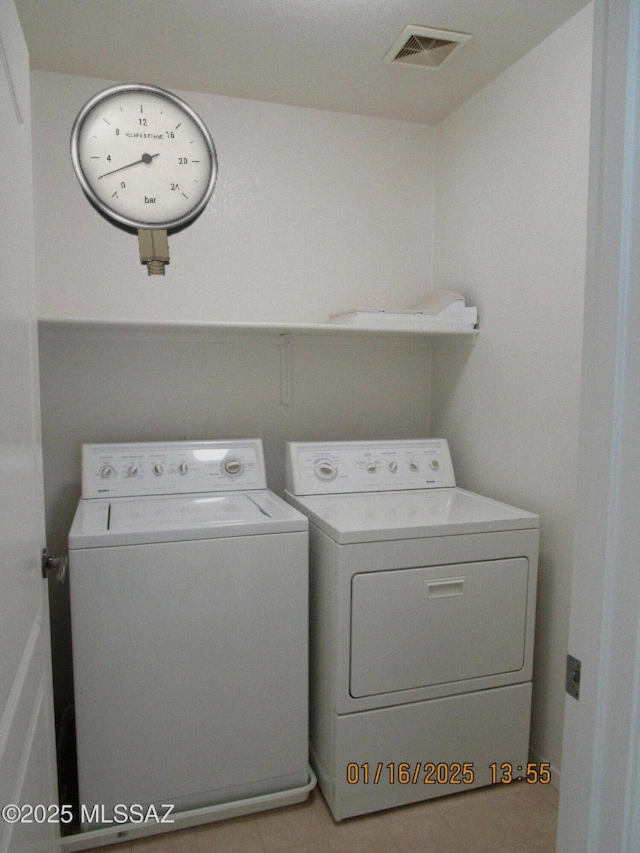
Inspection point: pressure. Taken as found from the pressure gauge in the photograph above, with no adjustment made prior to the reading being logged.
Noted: 2 bar
